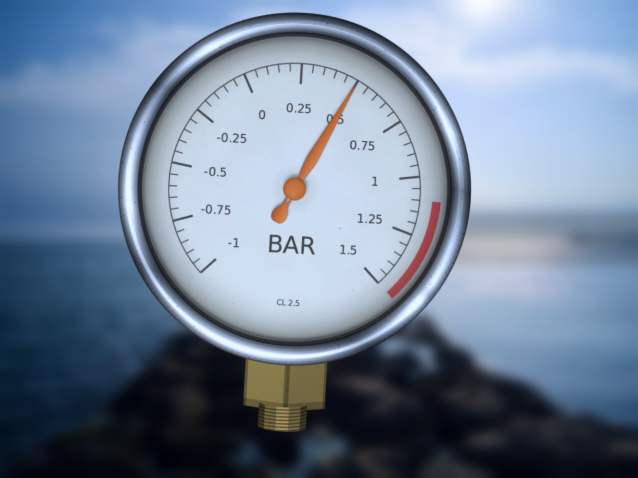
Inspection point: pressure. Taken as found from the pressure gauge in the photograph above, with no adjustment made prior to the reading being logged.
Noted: 0.5 bar
